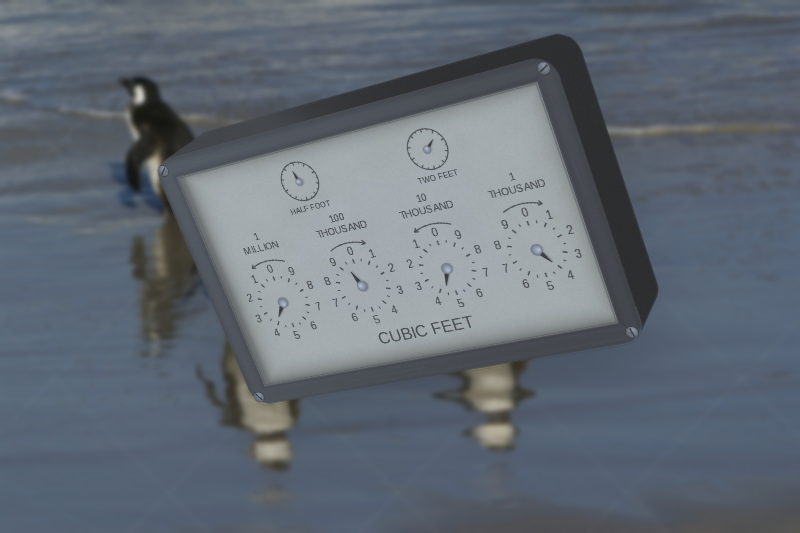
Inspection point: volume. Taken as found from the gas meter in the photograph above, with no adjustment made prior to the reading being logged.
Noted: 394400 ft³
